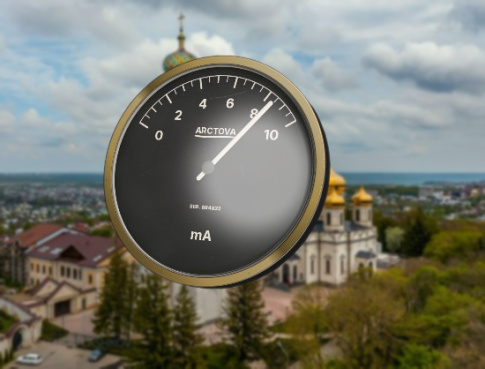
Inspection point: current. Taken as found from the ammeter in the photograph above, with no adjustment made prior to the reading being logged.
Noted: 8.5 mA
